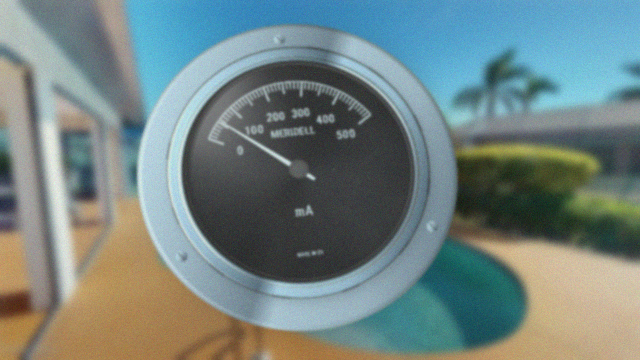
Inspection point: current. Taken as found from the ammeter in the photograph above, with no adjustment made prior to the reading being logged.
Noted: 50 mA
